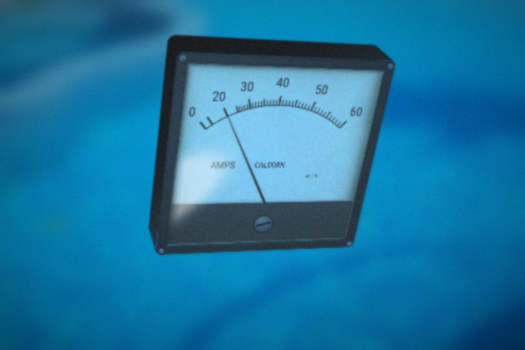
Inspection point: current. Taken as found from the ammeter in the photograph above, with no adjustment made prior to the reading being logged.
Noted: 20 A
